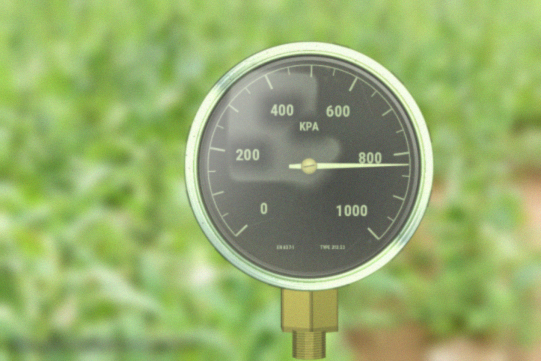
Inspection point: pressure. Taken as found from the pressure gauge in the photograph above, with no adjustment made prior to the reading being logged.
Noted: 825 kPa
